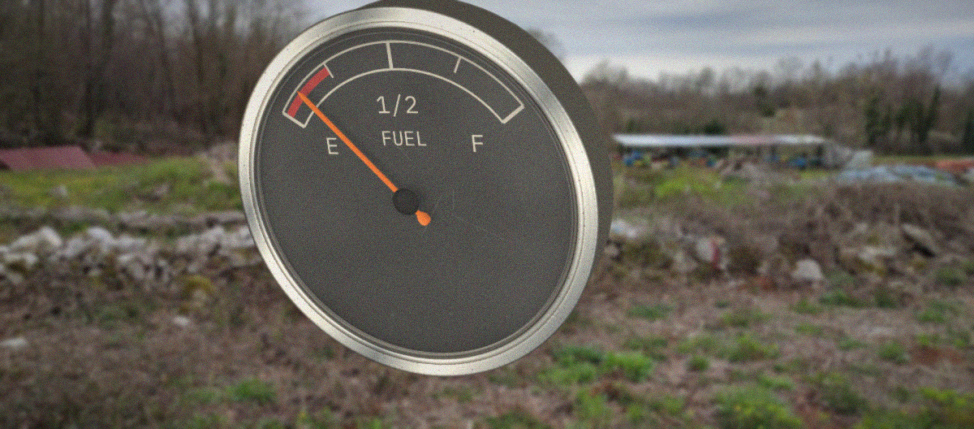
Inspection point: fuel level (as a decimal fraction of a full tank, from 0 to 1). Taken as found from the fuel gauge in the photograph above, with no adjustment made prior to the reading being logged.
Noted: 0.125
